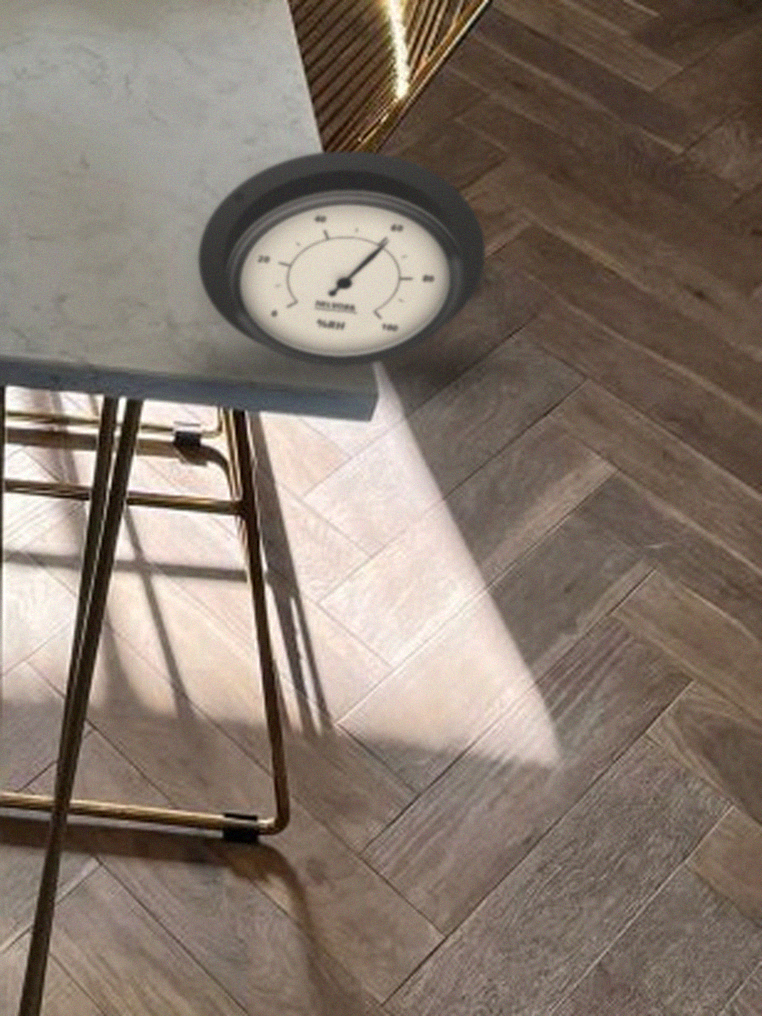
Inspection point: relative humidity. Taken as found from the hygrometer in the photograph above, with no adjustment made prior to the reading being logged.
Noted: 60 %
